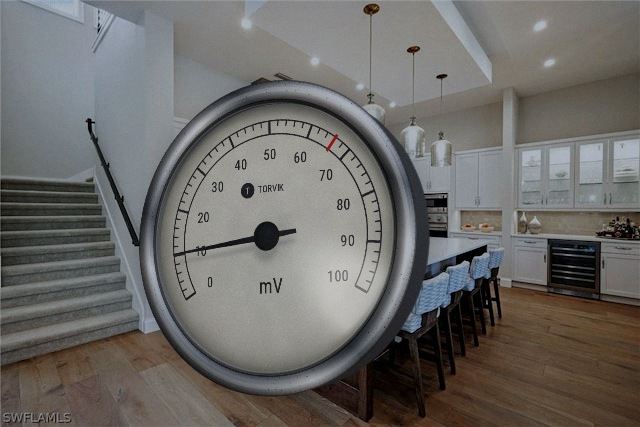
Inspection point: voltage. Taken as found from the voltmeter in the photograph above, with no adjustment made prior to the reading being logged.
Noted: 10 mV
